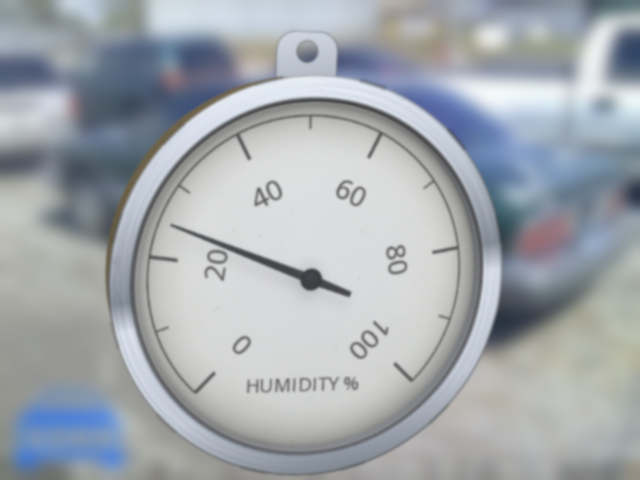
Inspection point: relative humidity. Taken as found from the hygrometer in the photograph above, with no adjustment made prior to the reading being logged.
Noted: 25 %
